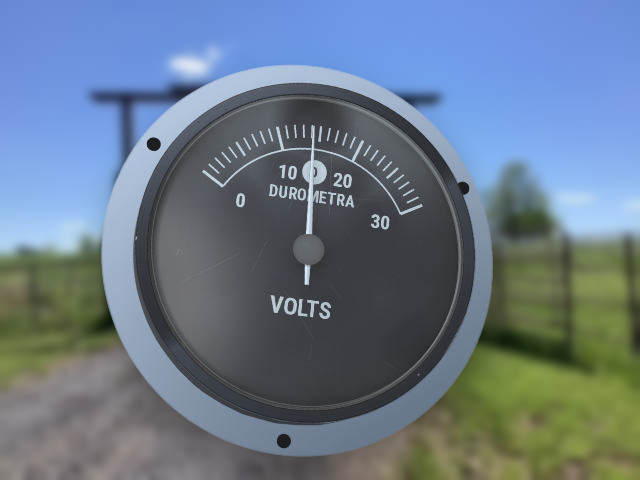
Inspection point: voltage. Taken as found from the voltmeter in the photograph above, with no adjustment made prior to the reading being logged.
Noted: 14 V
